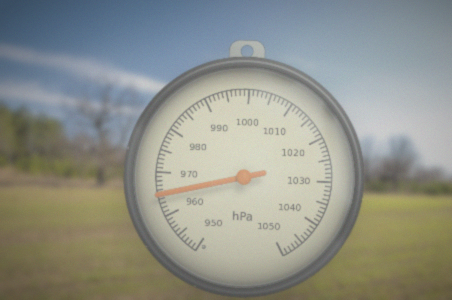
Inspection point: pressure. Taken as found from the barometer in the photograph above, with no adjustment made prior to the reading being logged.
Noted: 965 hPa
